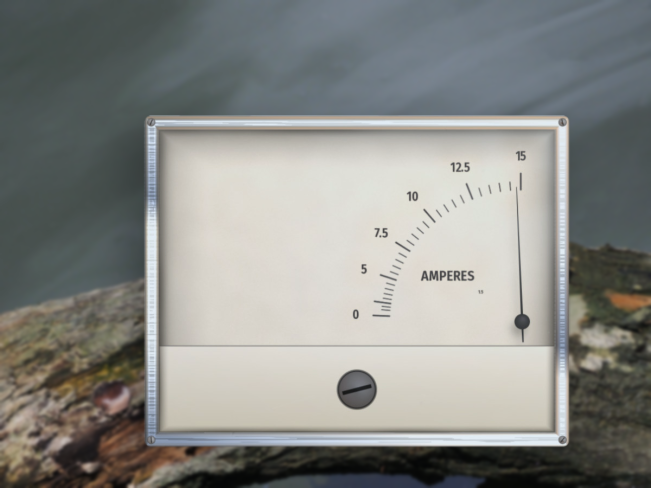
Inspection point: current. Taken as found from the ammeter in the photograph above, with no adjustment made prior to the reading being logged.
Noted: 14.75 A
